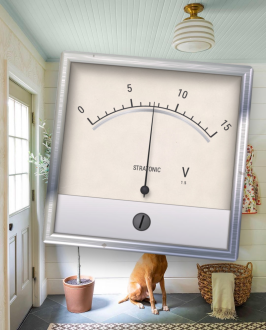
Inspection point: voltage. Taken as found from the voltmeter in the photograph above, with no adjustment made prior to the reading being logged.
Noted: 7.5 V
